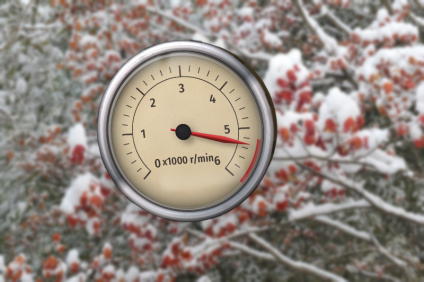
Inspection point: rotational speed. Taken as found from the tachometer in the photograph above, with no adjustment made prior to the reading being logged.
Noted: 5300 rpm
